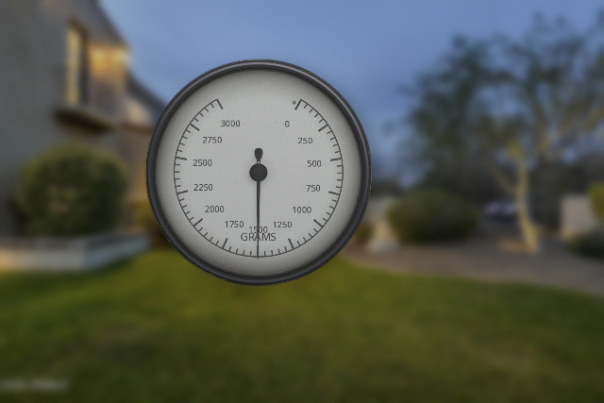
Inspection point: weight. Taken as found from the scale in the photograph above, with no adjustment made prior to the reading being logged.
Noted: 1500 g
